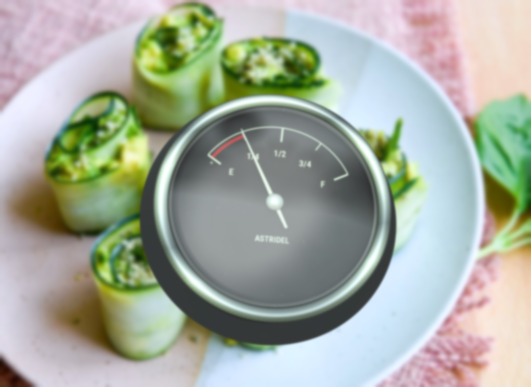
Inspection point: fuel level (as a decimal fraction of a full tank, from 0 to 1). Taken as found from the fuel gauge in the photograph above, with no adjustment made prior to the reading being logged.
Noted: 0.25
